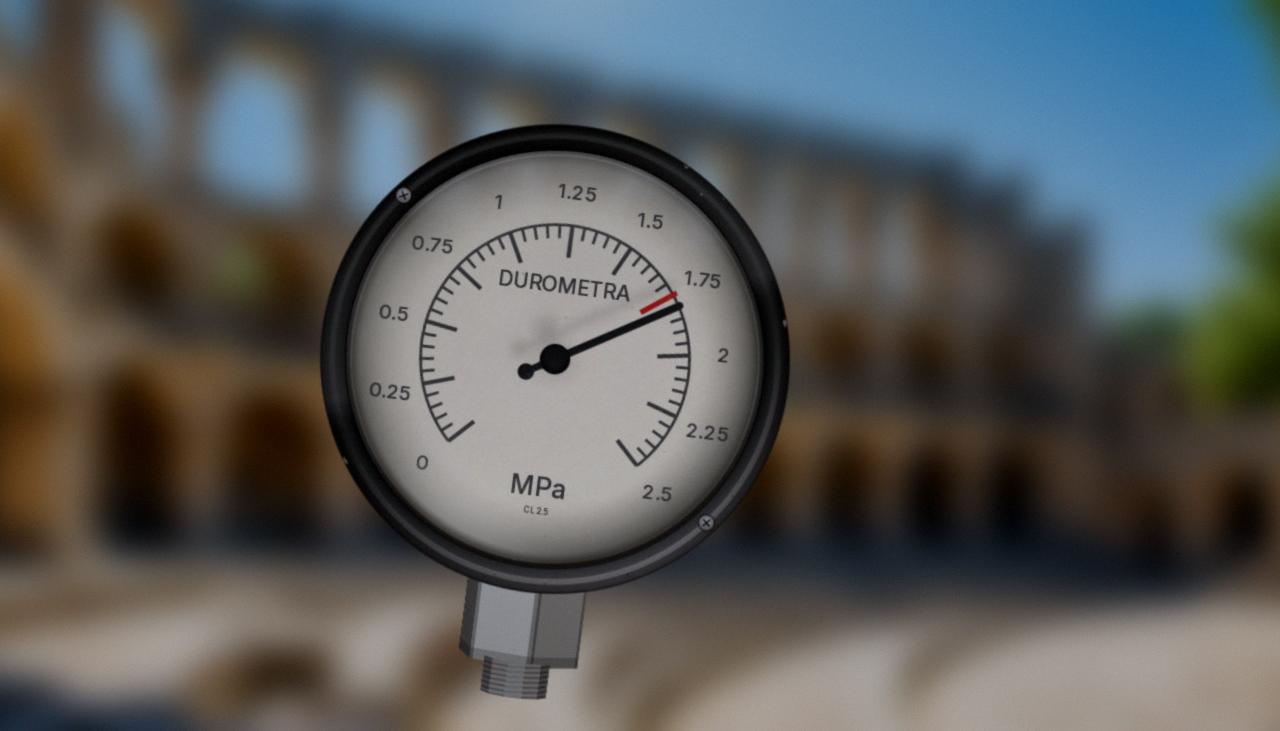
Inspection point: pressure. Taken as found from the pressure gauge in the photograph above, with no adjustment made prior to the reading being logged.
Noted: 1.8 MPa
